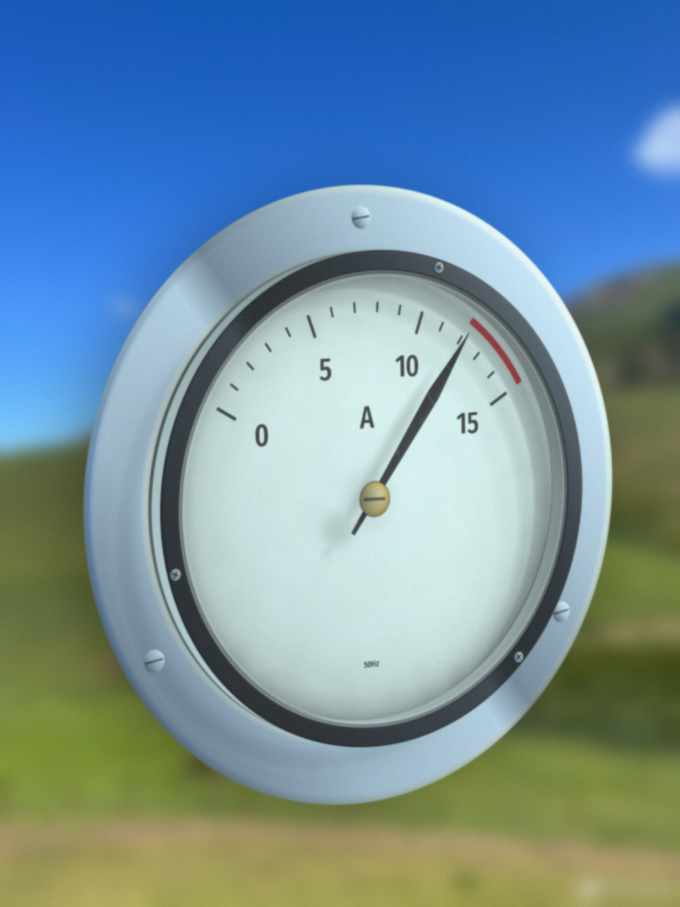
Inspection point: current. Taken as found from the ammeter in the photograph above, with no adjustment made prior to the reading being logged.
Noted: 12 A
